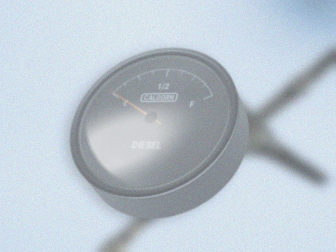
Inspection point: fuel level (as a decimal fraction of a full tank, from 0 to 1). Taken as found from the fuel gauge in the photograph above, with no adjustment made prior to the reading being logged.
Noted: 0
